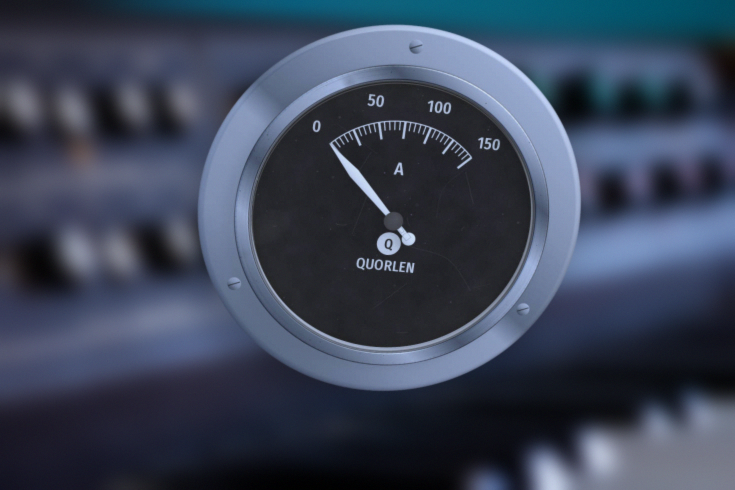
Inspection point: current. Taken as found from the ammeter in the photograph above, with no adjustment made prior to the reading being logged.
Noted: 0 A
